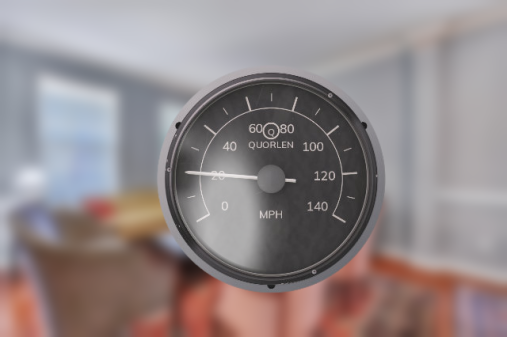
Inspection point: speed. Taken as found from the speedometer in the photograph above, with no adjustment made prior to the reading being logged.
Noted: 20 mph
